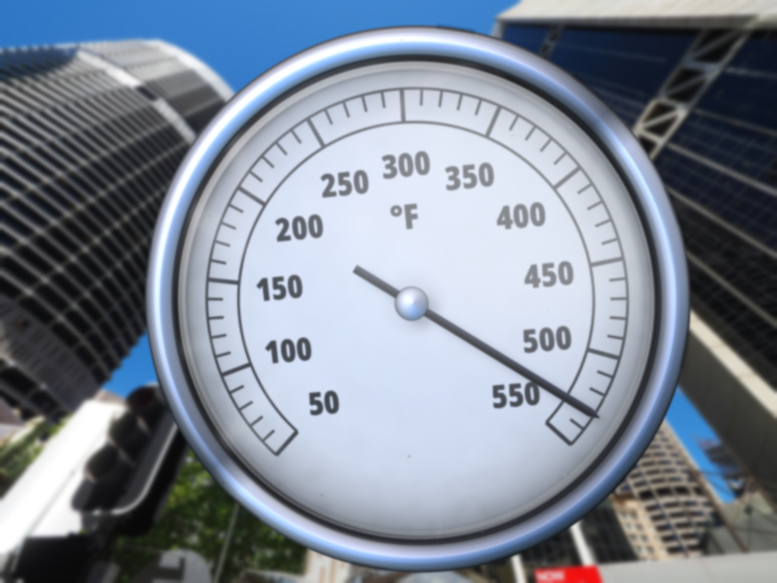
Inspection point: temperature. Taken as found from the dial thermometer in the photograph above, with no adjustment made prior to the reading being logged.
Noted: 530 °F
